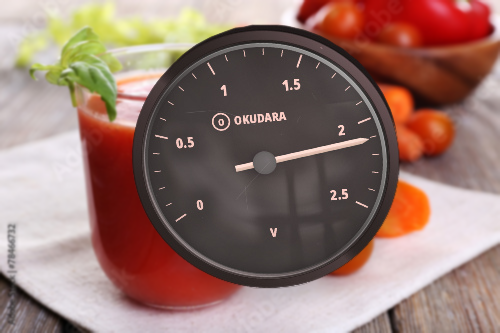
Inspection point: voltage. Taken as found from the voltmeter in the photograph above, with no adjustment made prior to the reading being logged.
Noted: 2.1 V
